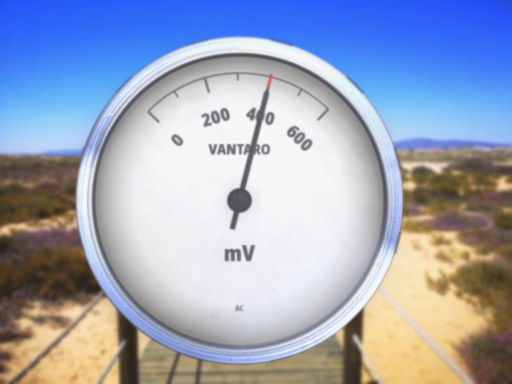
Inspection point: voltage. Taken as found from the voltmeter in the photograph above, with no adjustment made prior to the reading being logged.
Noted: 400 mV
